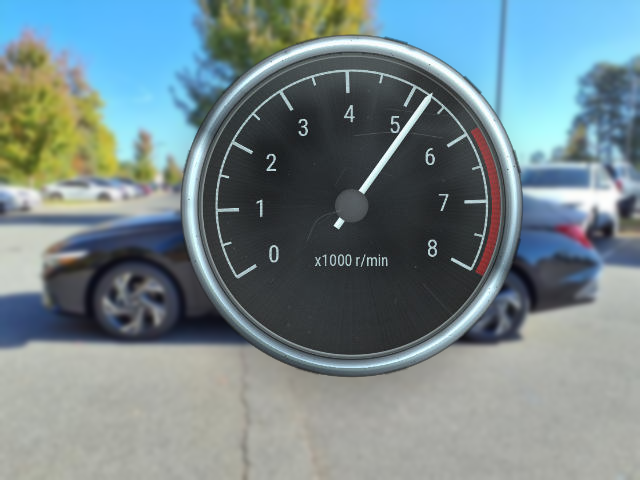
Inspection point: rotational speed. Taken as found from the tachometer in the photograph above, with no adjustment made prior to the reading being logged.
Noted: 5250 rpm
